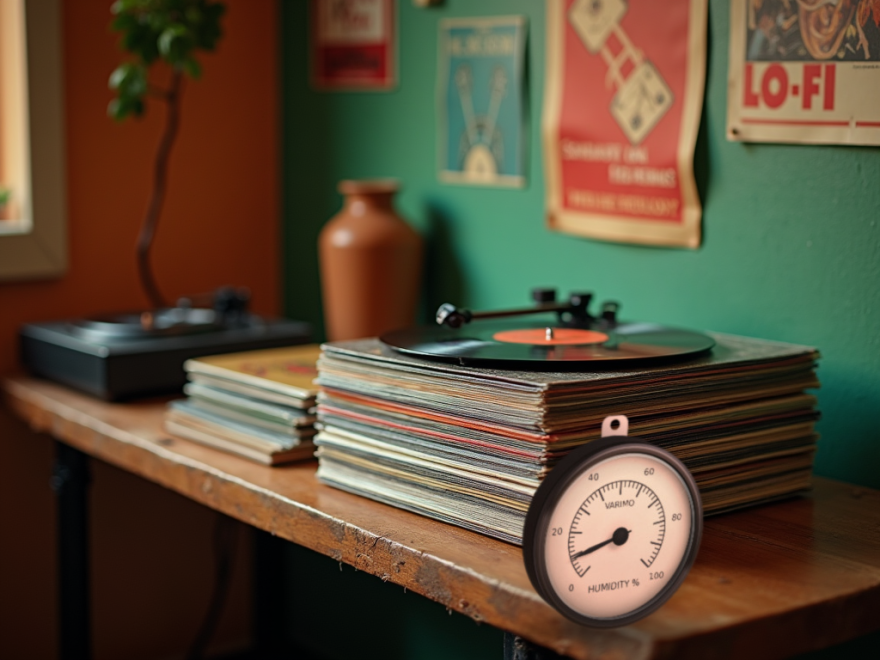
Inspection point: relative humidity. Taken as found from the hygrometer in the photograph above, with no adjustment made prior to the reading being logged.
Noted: 10 %
